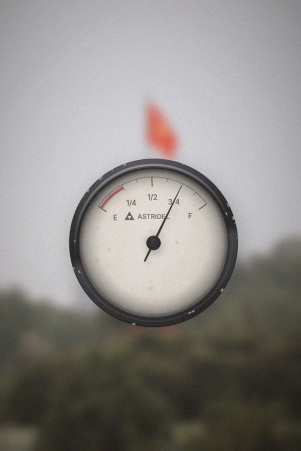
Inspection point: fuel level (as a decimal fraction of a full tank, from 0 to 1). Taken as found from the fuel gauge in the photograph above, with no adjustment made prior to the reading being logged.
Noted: 0.75
